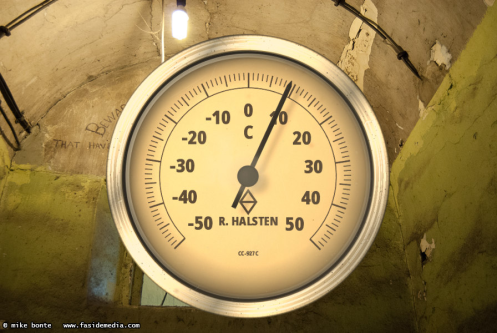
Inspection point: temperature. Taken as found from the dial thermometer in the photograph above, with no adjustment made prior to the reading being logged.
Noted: 9 °C
